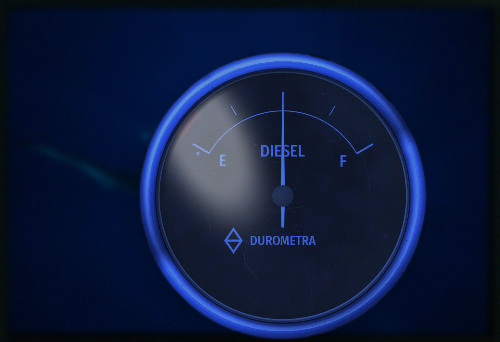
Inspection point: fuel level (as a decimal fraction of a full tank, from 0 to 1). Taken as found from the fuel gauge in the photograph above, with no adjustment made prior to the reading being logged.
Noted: 0.5
